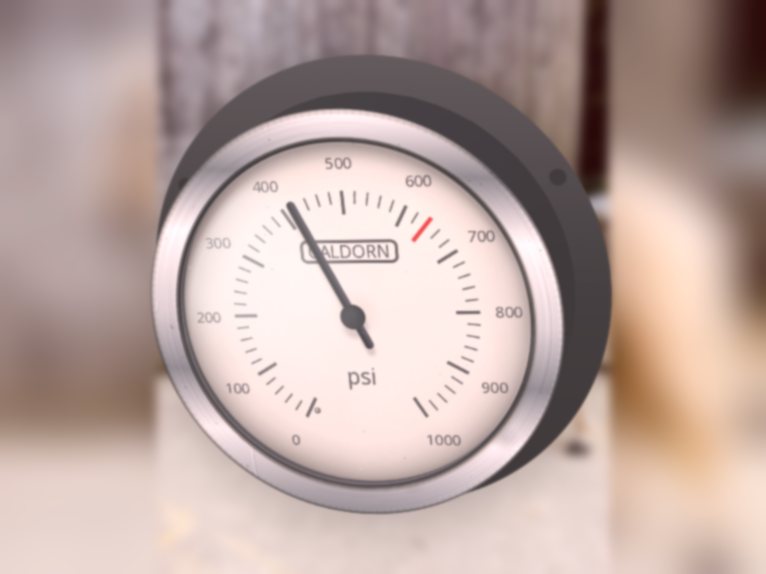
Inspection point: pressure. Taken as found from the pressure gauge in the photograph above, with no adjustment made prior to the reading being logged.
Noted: 420 psi
